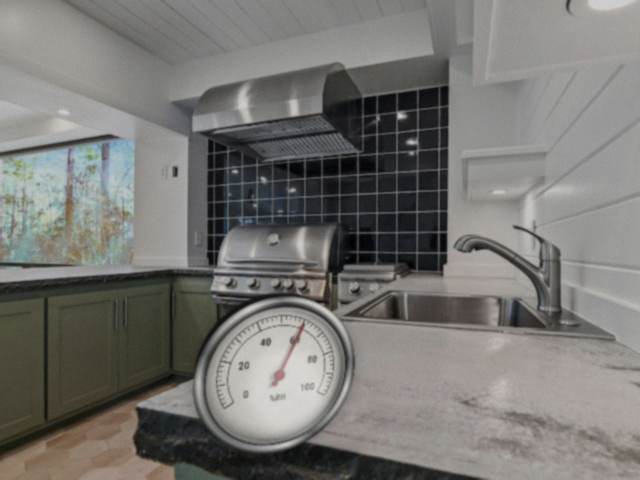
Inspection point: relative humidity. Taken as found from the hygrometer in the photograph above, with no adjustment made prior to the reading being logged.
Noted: 60 %
